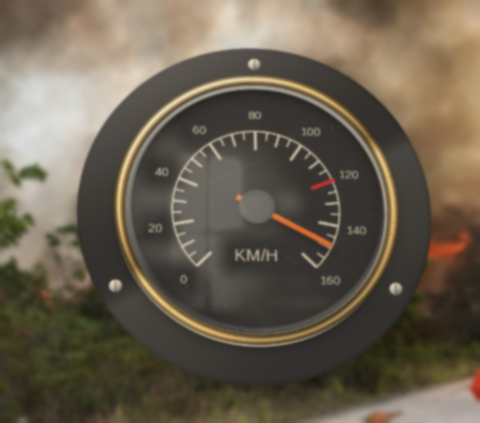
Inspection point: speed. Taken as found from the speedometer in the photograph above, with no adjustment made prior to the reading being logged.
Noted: 150 km/h
